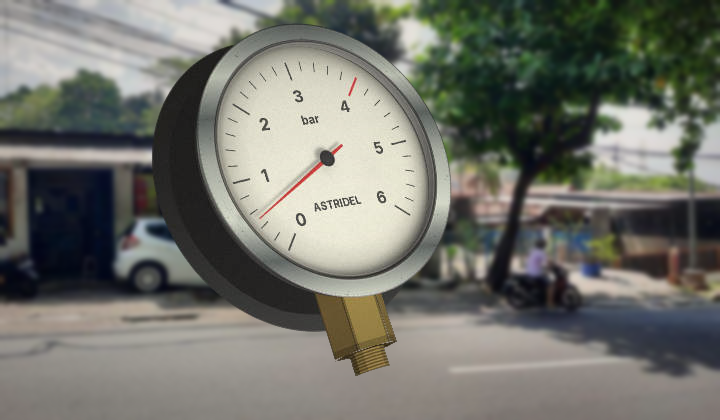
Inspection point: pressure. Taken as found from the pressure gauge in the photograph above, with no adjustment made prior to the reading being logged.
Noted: 0.5 bar
